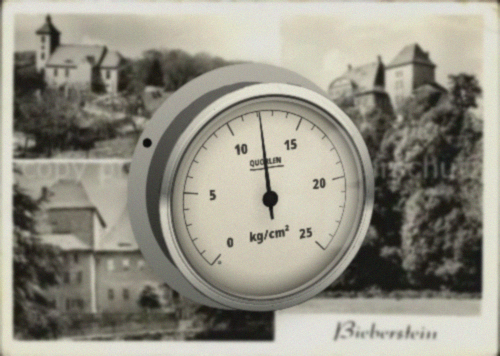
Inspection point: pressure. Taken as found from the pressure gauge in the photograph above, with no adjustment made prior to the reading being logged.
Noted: 12 kg/cm²
